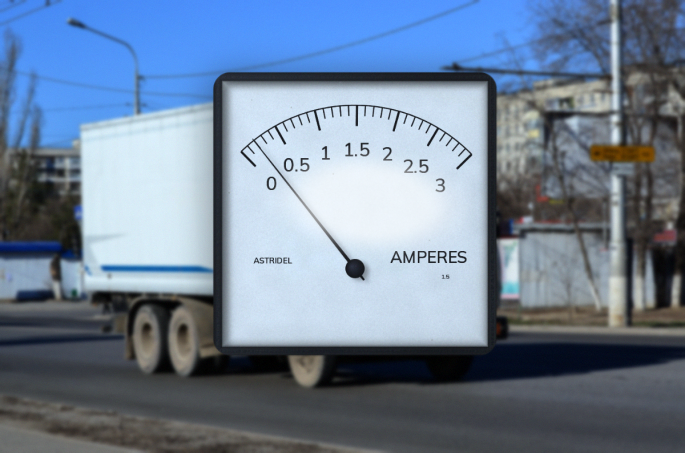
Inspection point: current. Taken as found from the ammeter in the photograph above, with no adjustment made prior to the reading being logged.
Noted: 0.2 A
